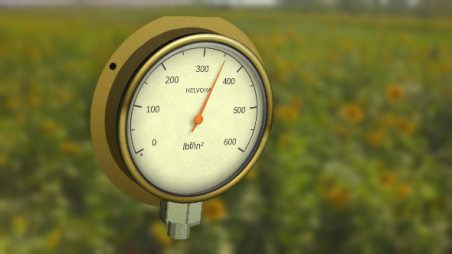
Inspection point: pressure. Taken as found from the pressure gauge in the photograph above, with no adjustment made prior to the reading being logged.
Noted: 350 psi
